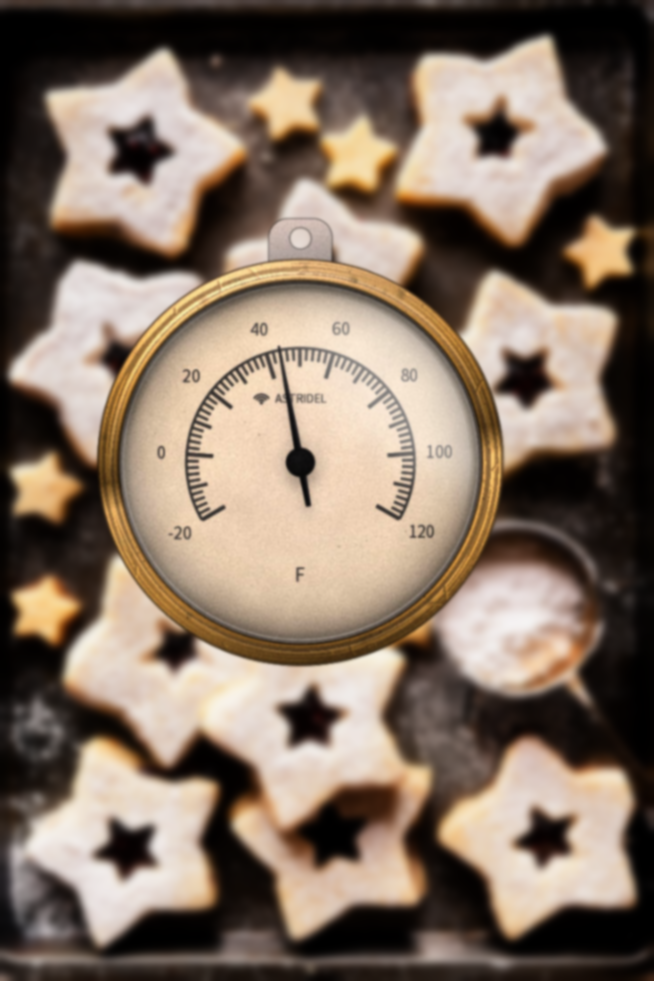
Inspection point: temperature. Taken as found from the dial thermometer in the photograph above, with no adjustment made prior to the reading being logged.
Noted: 44 °F
